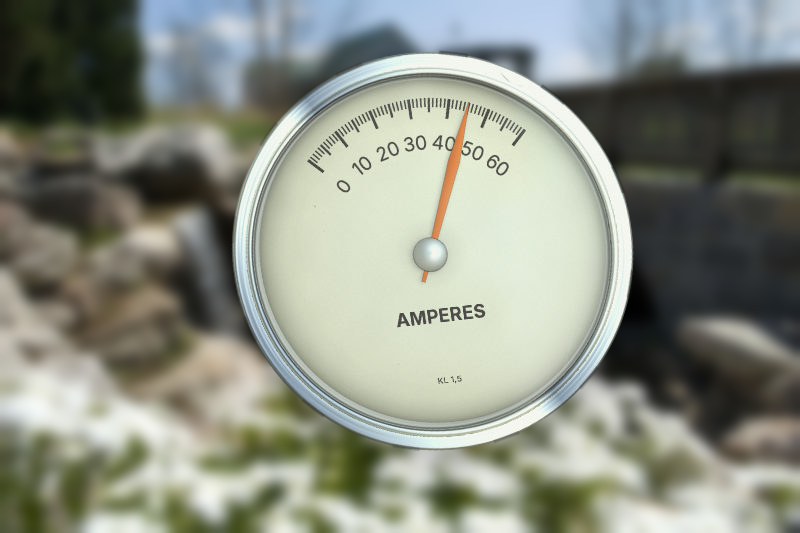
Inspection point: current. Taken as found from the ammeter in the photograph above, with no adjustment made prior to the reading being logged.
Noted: 45 A
